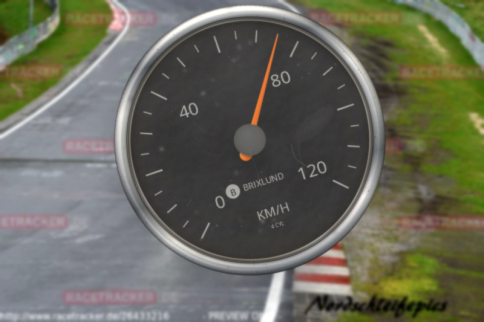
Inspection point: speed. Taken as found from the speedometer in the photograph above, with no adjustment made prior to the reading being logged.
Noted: 75 km/h
